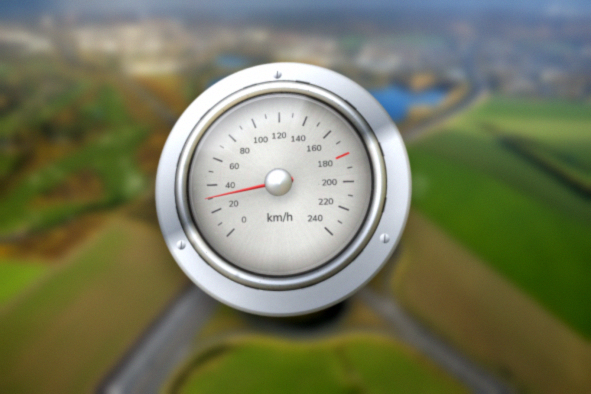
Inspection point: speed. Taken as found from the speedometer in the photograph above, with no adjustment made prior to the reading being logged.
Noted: 30 km/h
